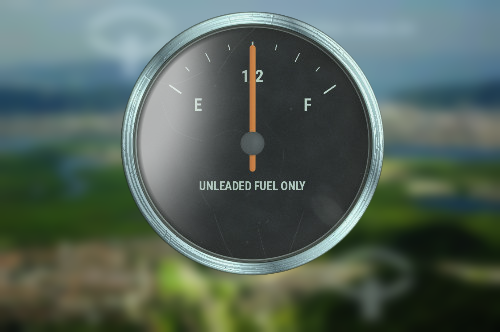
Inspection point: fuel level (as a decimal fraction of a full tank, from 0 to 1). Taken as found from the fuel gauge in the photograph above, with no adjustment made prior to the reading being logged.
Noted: 0.5
